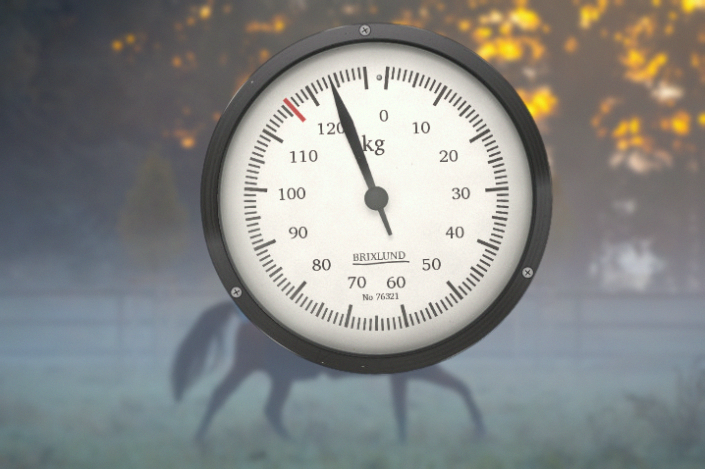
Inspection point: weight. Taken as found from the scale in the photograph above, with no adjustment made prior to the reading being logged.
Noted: 124 kg
